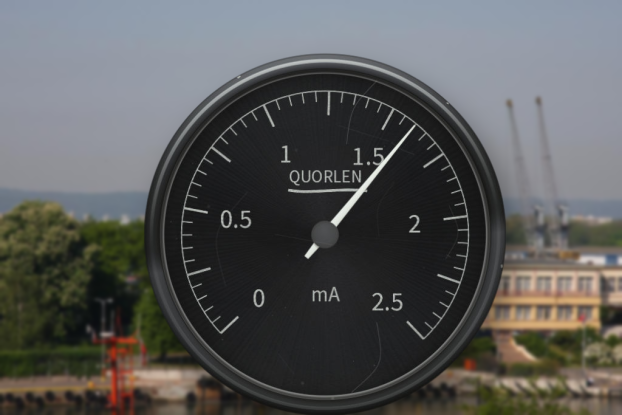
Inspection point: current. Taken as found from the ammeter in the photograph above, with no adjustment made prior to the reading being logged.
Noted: 1.6 mA
